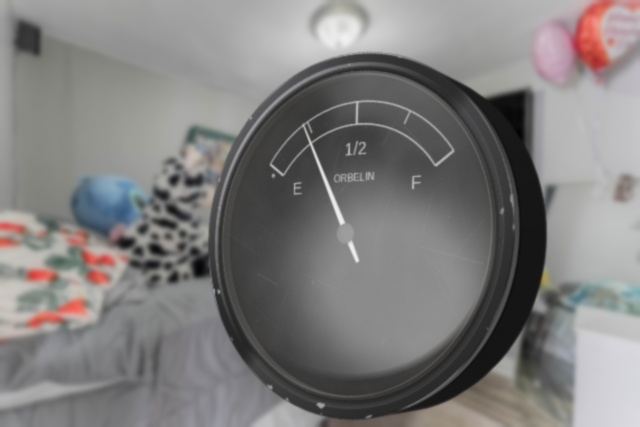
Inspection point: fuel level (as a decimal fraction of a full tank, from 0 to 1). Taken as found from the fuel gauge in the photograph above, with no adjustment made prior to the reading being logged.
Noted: 0.25
